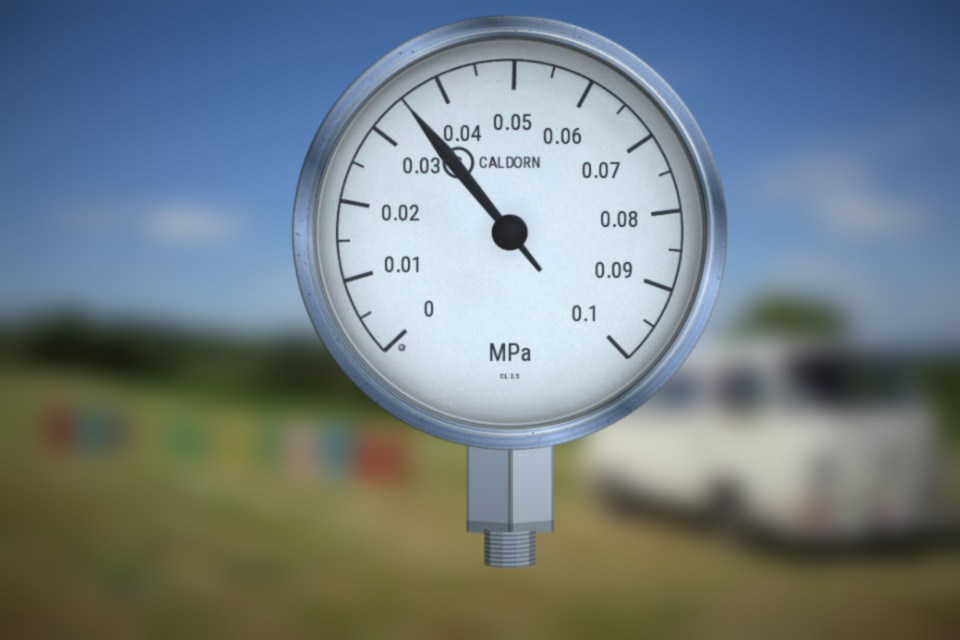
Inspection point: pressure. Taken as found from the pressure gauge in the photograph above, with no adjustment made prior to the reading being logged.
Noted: 0.035 MPa
